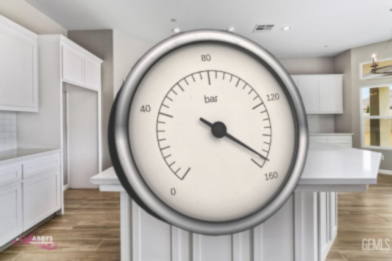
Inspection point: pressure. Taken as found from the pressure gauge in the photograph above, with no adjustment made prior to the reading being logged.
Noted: 155 bar
